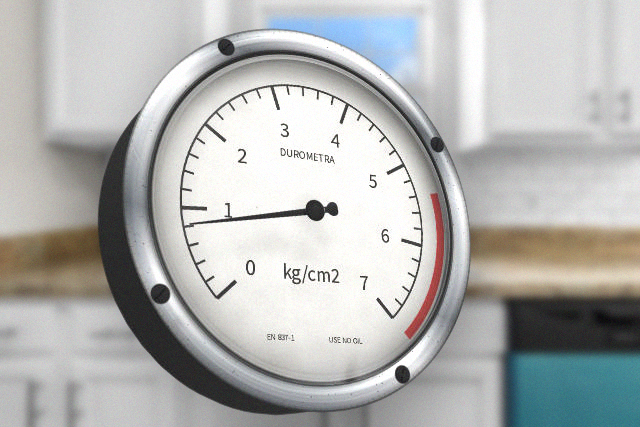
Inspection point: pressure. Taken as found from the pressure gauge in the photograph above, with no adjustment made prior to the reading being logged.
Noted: 0.8 kg/cm²
